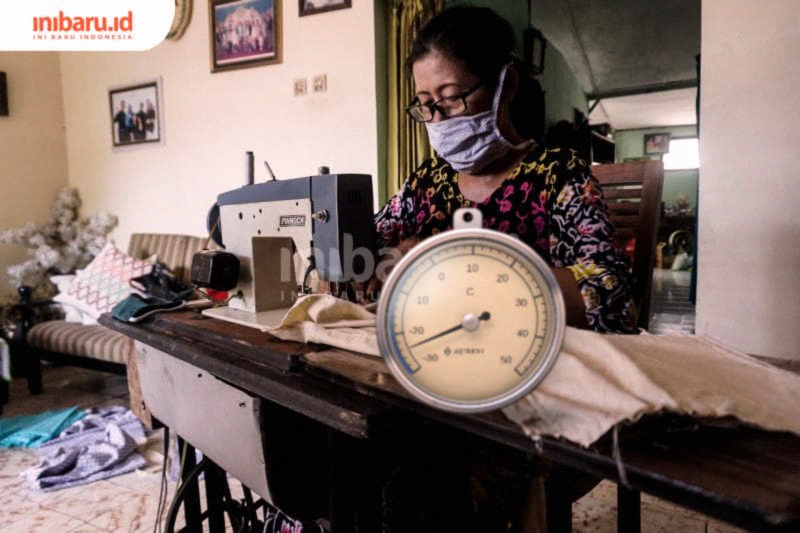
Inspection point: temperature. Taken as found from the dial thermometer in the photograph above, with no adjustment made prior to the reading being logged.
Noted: -24 °C
